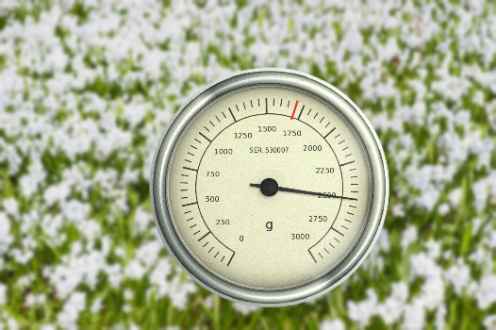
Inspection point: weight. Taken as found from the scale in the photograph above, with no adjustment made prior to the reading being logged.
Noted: 2500 g
